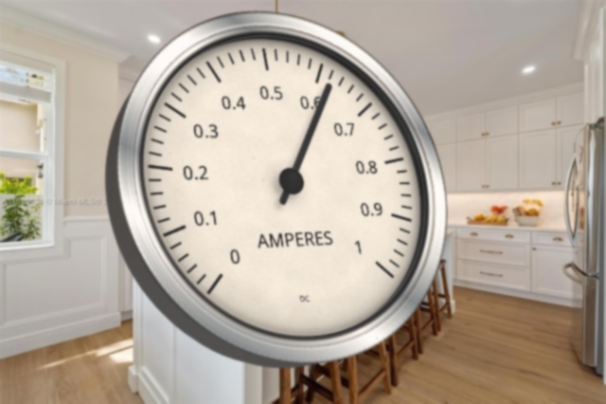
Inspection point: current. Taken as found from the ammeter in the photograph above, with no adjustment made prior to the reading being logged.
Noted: 0.62 A
